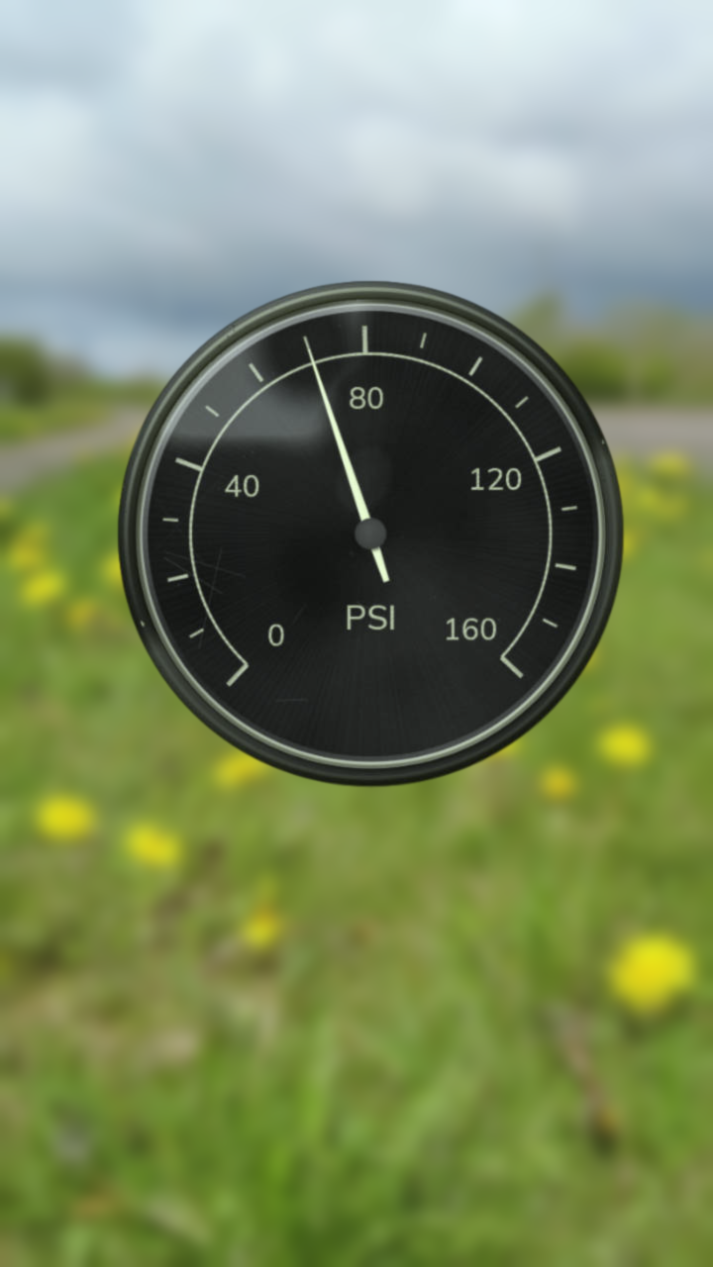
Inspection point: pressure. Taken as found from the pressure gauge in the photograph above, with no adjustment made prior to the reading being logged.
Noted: 70 psi
